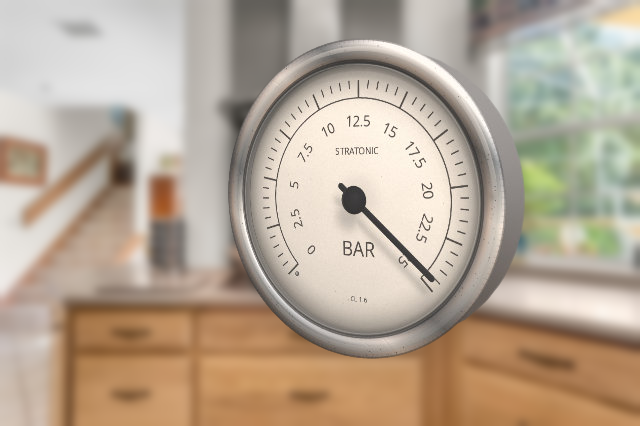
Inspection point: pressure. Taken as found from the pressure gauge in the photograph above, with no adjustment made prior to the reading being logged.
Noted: 24.5 bar
